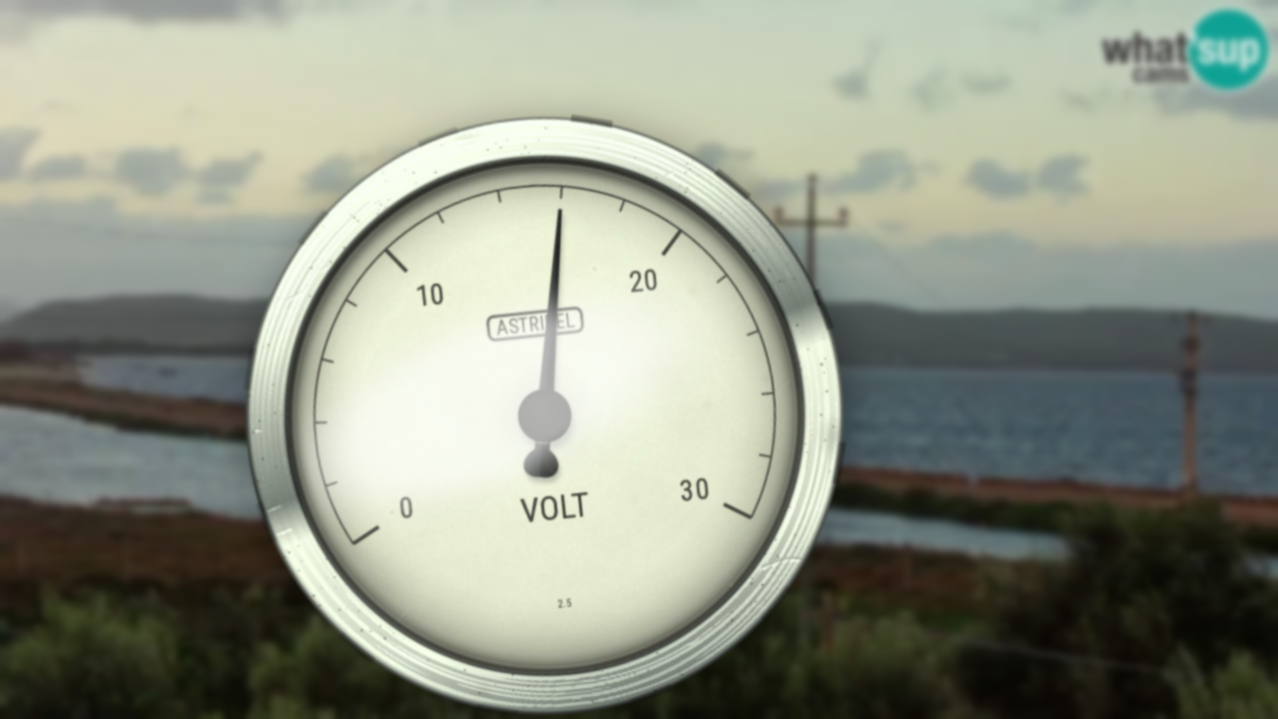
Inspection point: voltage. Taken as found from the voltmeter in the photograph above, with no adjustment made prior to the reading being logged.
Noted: 16 V
